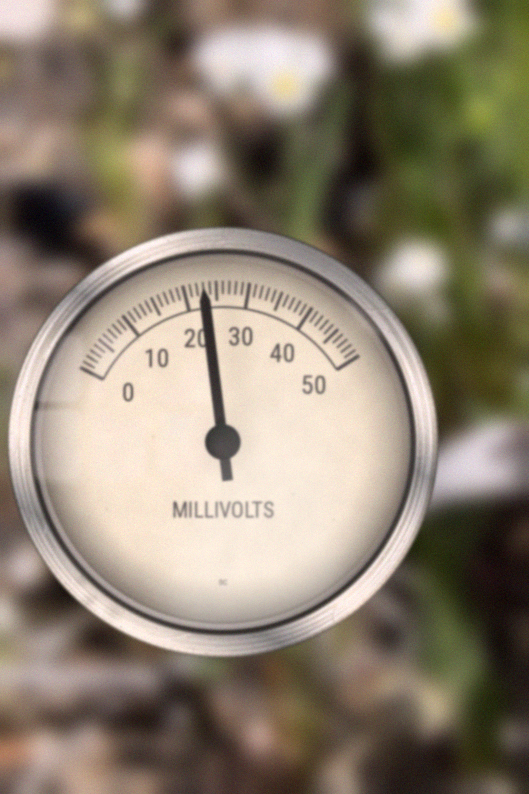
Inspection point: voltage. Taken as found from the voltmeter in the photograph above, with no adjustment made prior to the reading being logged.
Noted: 23 mV
